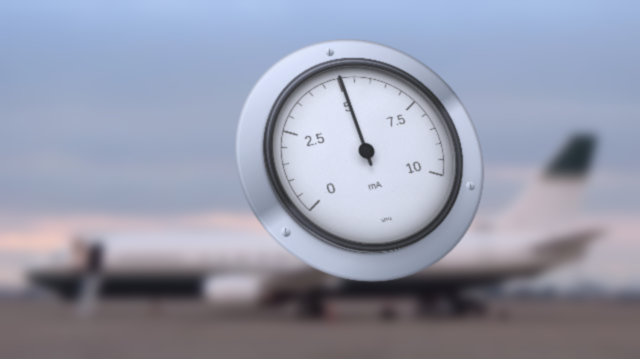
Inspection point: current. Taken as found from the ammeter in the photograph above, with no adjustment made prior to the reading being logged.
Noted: 5 mA
